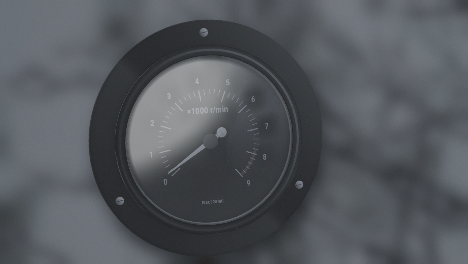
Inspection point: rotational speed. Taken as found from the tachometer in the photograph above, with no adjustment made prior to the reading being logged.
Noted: 200 rpm
